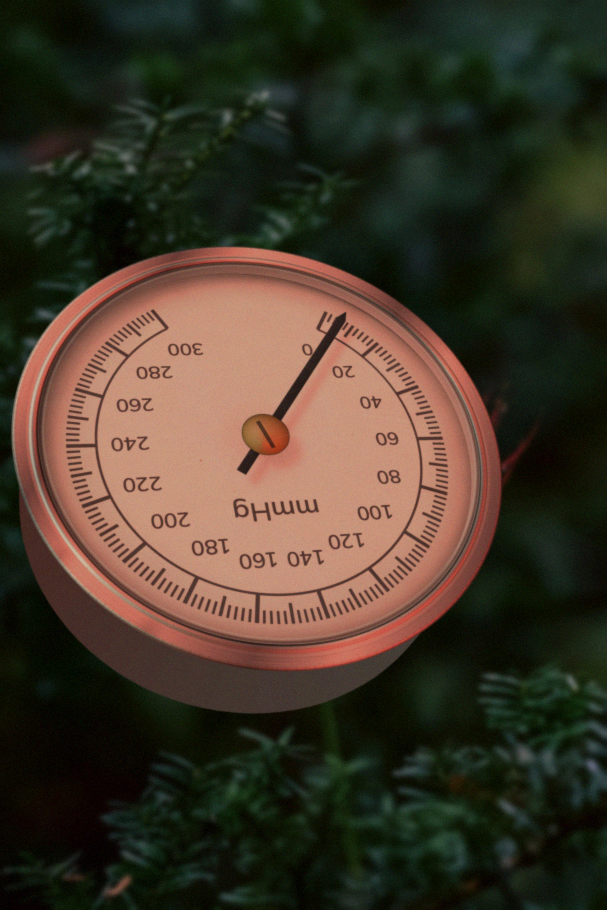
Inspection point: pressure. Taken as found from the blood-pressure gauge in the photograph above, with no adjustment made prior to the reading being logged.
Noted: 6 mmHg
